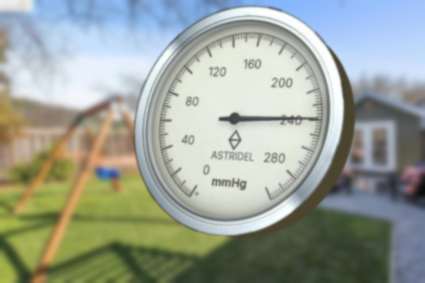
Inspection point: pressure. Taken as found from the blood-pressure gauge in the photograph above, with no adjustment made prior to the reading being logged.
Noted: 240 mmHg
